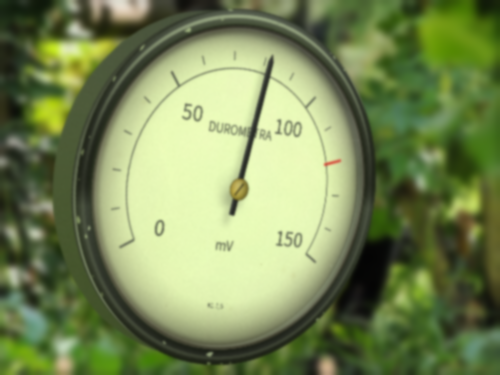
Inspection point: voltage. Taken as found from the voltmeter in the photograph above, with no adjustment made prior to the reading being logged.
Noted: 80 mV
